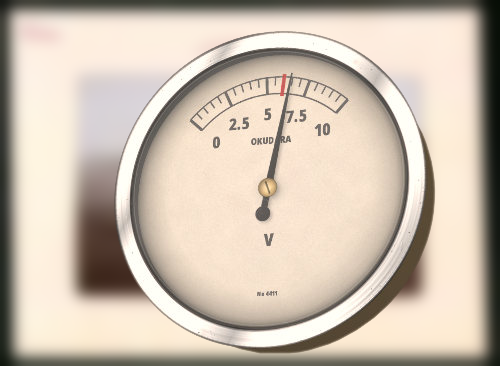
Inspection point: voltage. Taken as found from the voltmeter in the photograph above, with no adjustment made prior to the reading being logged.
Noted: 6.5 V
